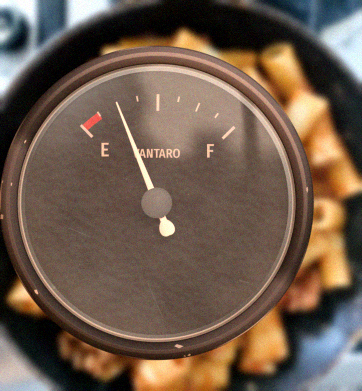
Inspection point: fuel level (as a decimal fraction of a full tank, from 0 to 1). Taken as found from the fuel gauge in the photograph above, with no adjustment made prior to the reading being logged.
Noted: 0.25
